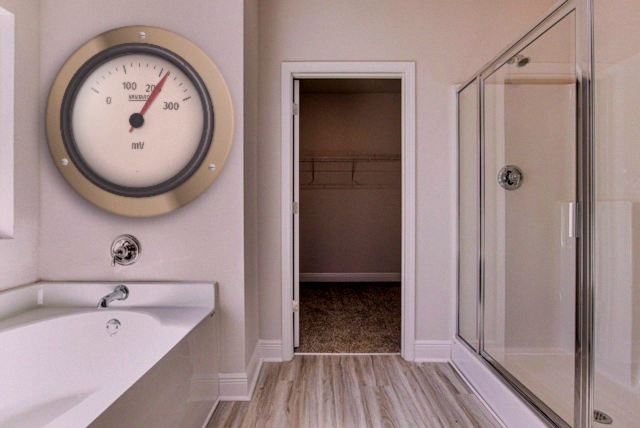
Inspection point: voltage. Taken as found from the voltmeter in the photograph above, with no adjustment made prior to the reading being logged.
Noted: 220 mV
